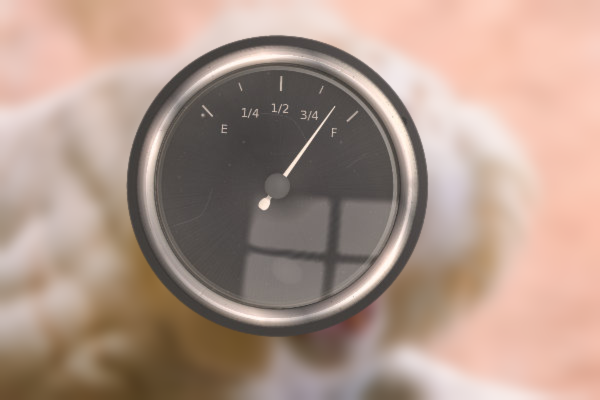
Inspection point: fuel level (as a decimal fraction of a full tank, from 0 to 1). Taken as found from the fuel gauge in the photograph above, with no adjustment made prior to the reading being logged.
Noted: 0.875
